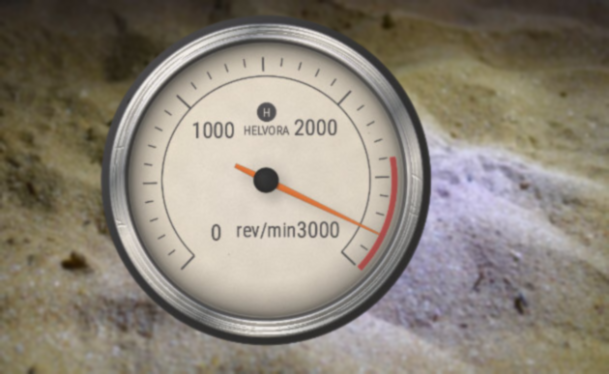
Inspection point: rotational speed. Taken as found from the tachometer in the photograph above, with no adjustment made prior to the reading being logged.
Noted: 2800 rpm
